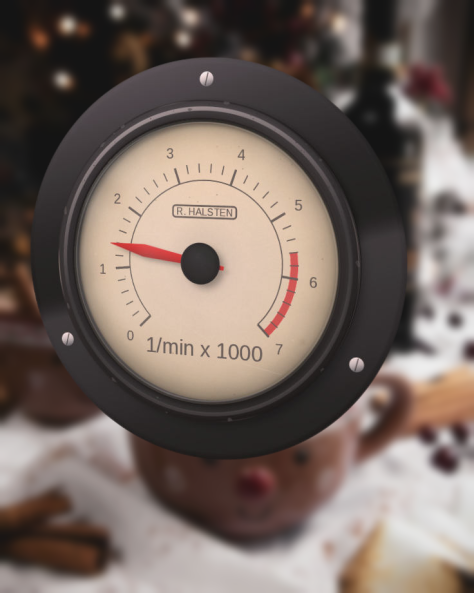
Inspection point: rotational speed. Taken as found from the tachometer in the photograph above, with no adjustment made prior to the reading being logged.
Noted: 1400 rpm
